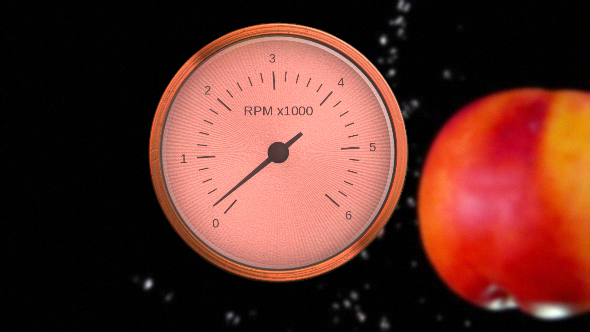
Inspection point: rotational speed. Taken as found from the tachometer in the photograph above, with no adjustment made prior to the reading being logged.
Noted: 200 rpm
